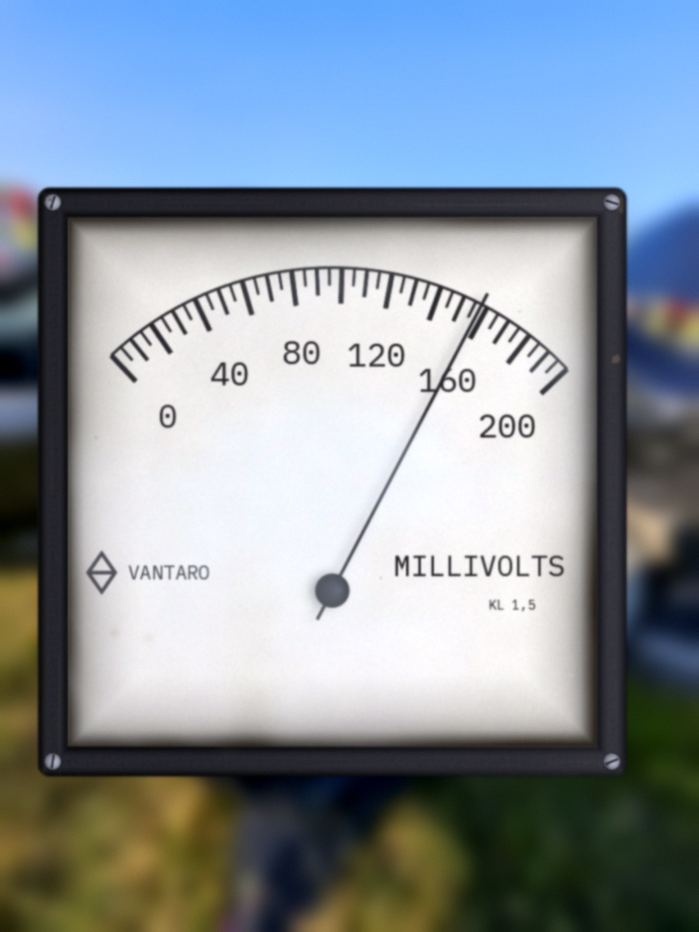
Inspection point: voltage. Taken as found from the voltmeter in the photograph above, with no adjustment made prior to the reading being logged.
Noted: 157.5 mV
